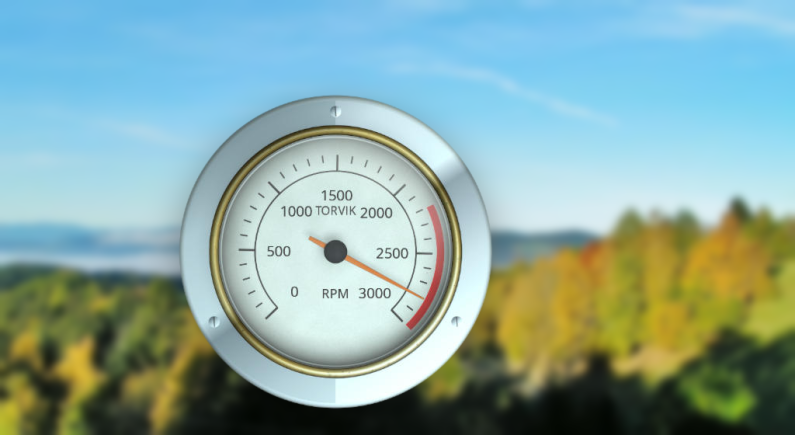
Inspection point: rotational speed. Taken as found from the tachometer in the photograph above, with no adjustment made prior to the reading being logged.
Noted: 2800 rpm
